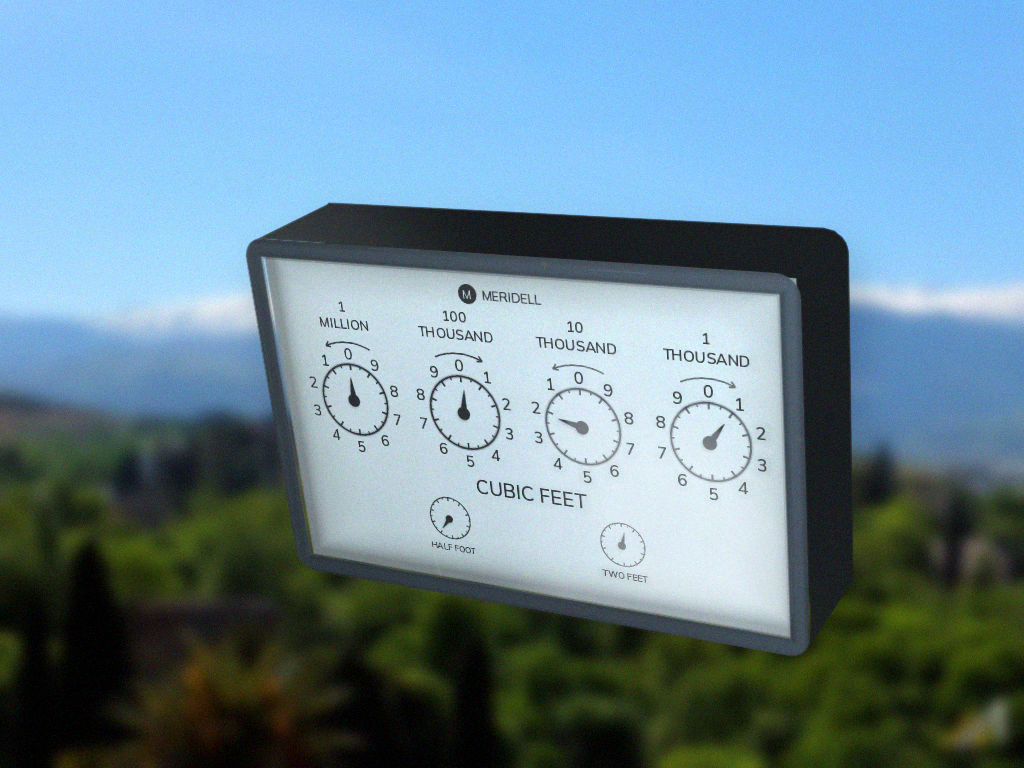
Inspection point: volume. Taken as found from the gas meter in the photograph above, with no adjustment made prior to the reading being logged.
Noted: 2100 ft³
